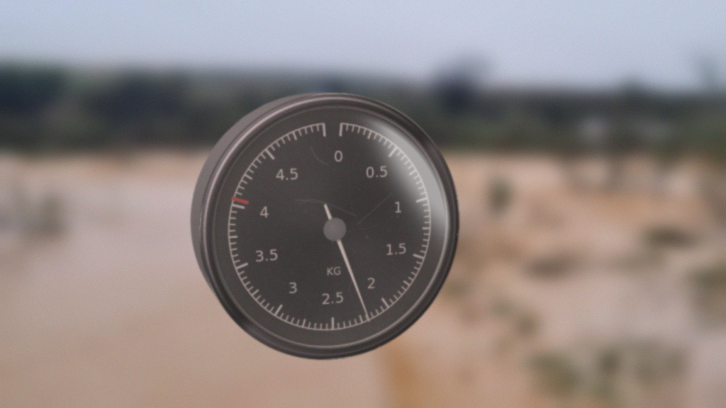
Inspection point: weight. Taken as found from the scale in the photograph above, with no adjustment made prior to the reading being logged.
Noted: 2.2 kg
